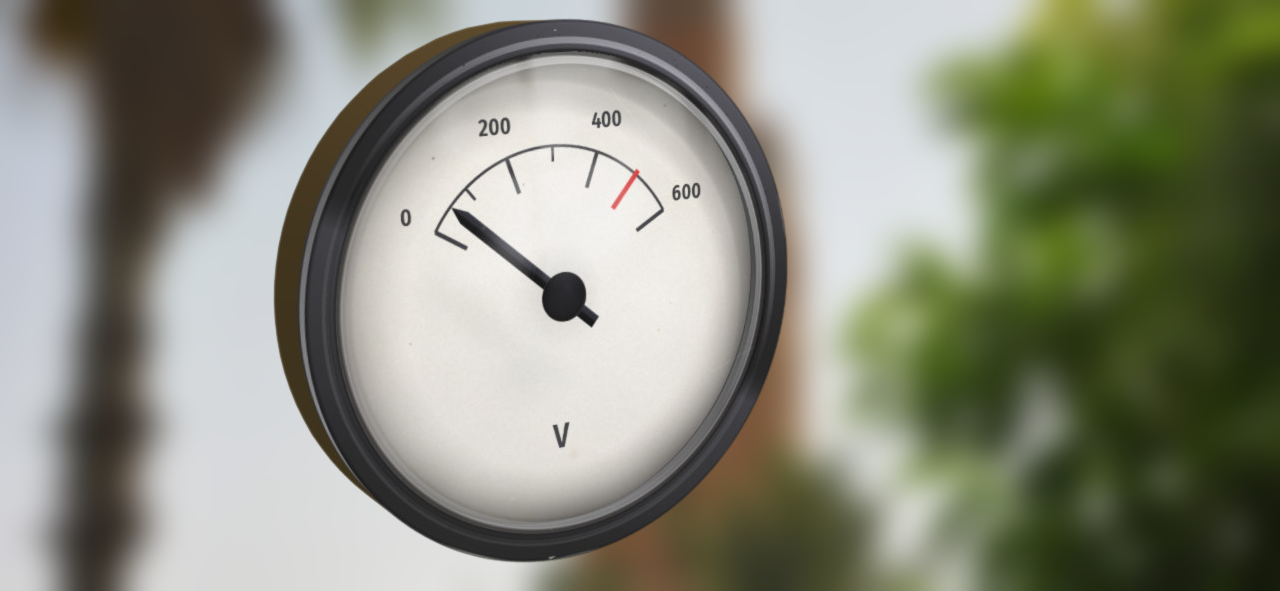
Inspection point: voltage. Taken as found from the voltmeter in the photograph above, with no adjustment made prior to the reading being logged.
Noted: 50 V
